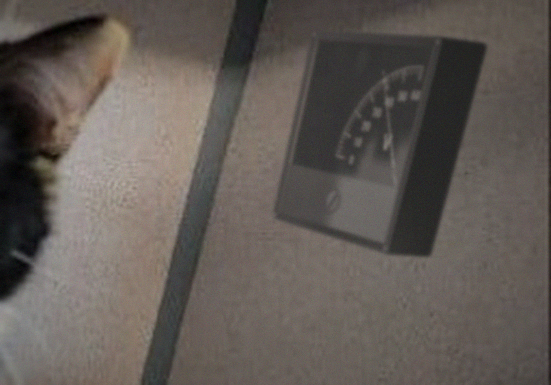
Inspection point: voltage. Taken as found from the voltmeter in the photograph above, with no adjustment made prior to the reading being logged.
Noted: 40 V
